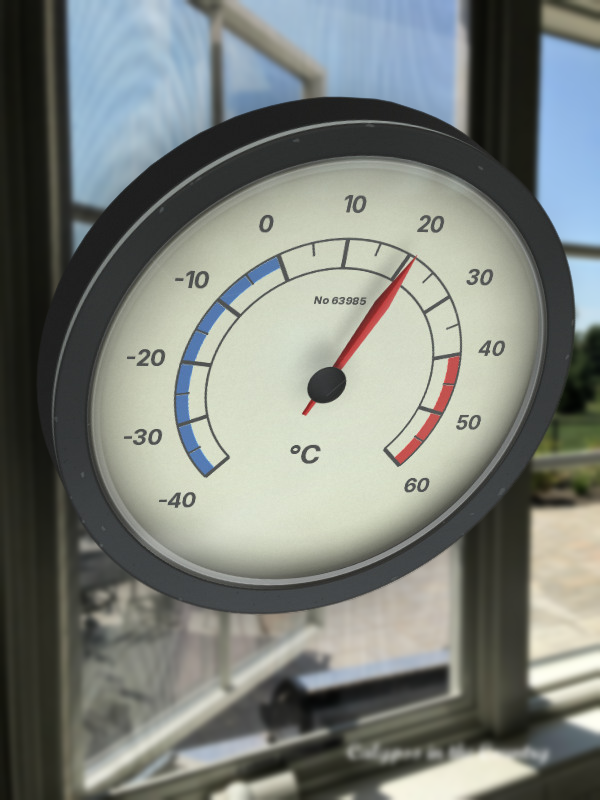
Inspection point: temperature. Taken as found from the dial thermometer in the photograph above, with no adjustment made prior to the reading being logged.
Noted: 20 °C
